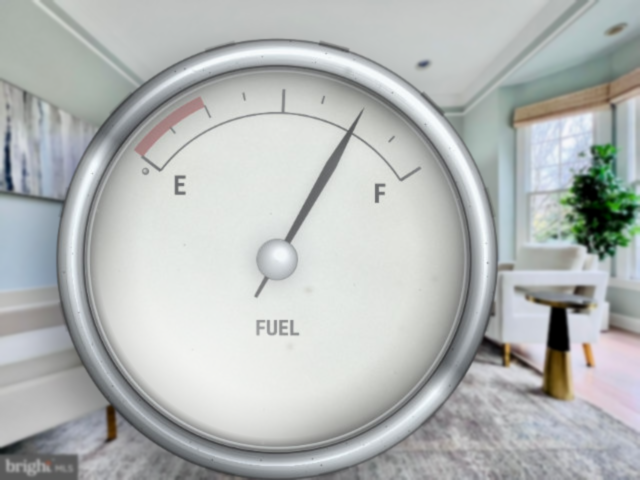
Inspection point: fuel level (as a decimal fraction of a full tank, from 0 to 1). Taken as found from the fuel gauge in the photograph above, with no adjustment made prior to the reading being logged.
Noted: 0.75
